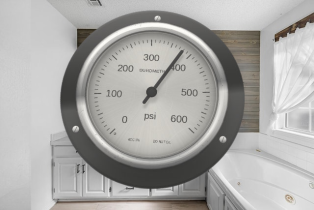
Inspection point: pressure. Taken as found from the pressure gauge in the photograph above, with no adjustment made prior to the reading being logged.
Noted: 380 psi
